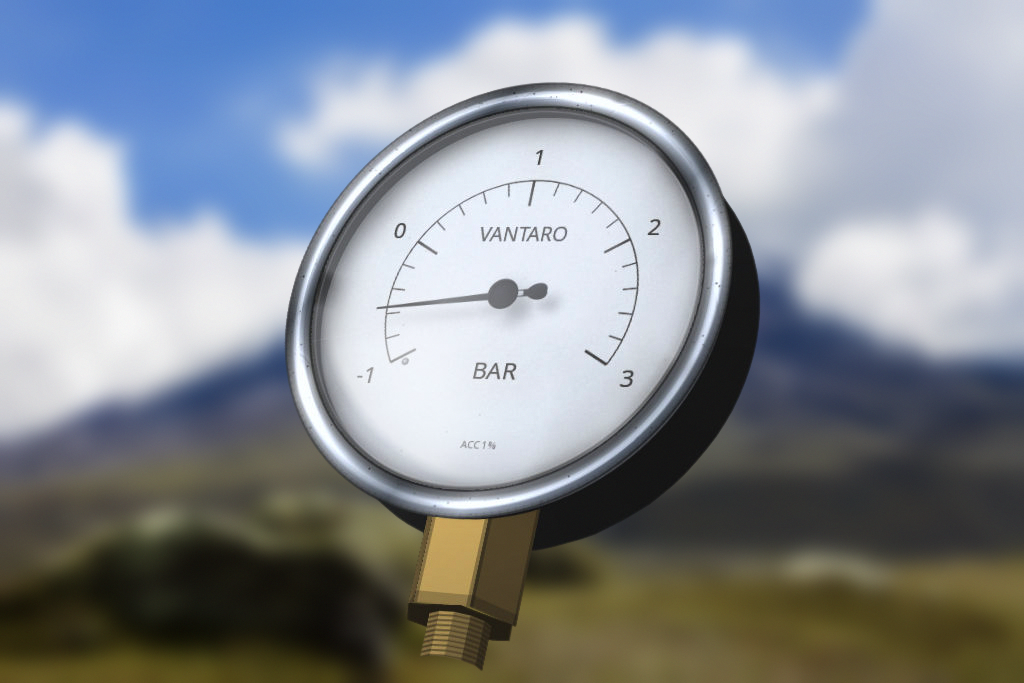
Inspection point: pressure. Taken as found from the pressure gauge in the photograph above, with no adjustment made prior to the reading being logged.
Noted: -0.6 bar
